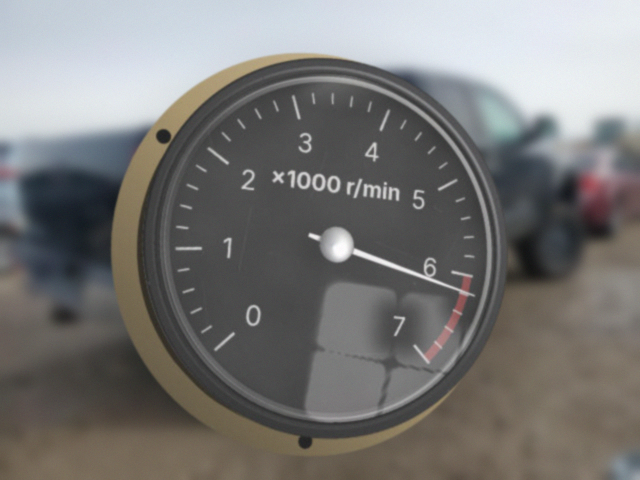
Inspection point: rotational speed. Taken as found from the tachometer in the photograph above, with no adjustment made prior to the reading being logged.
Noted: 6200 rpm
